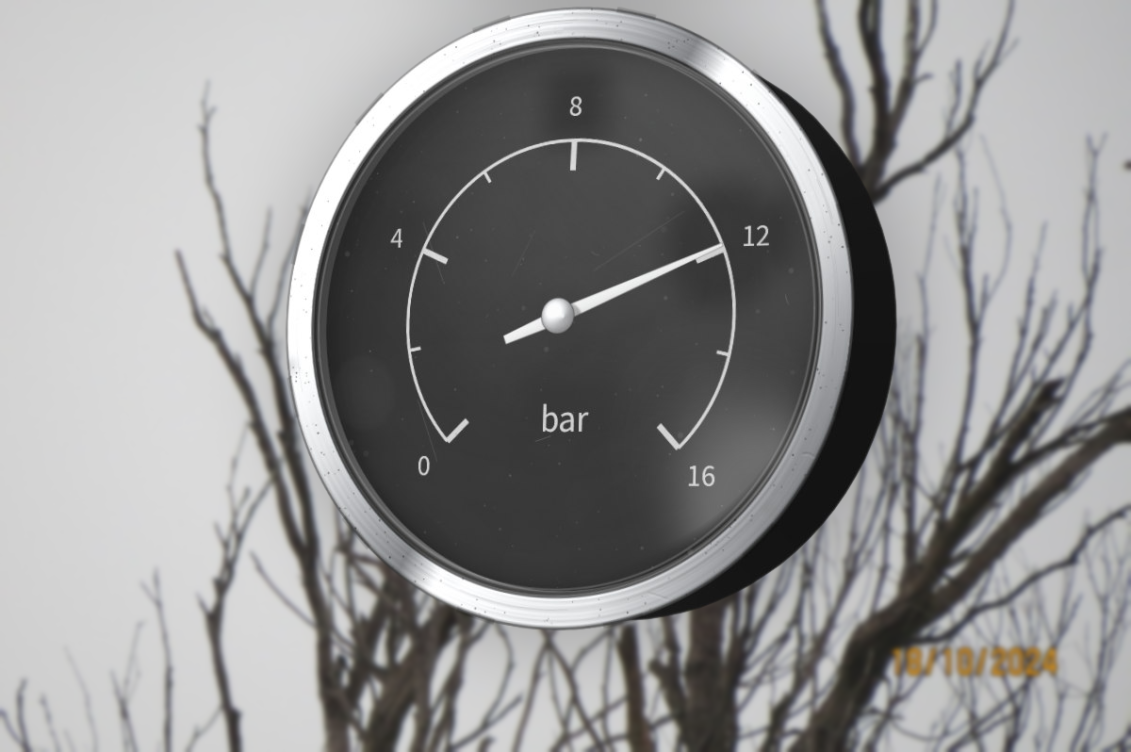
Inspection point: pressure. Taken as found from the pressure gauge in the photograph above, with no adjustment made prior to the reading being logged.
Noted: 12 bar
